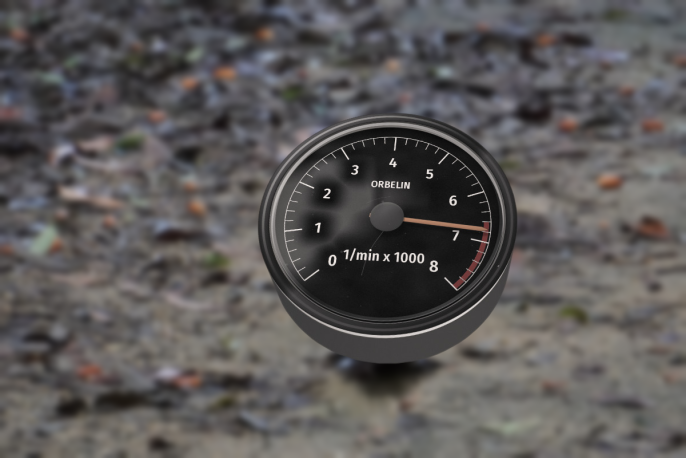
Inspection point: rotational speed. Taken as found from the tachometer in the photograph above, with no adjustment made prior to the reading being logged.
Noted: 6800 rpm
